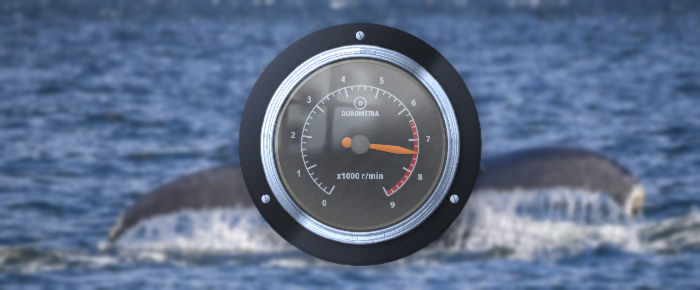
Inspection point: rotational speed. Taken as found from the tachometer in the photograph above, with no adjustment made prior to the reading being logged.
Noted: 7400 rpm
